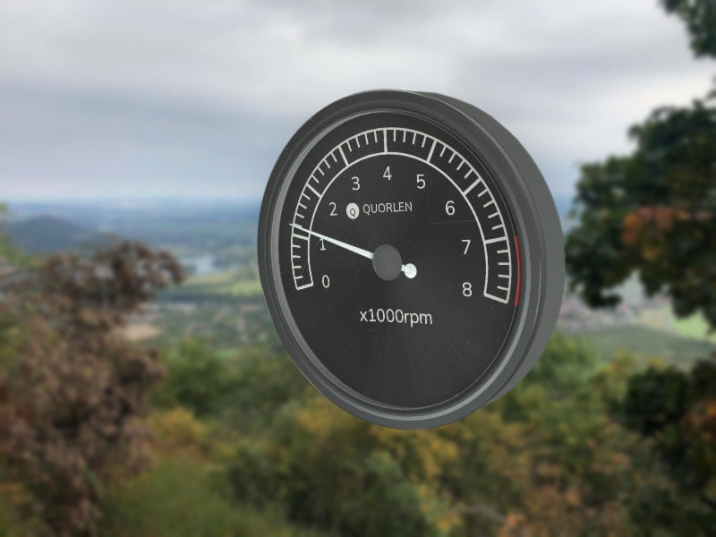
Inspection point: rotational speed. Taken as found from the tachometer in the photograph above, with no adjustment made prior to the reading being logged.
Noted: 1200 rpm
